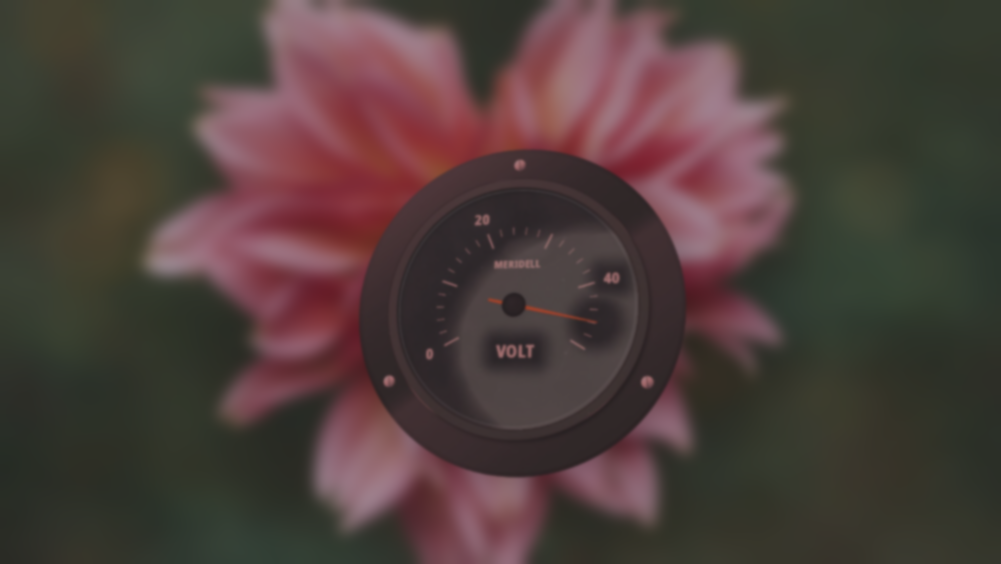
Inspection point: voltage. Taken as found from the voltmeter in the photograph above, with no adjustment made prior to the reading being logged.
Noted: 46 V
